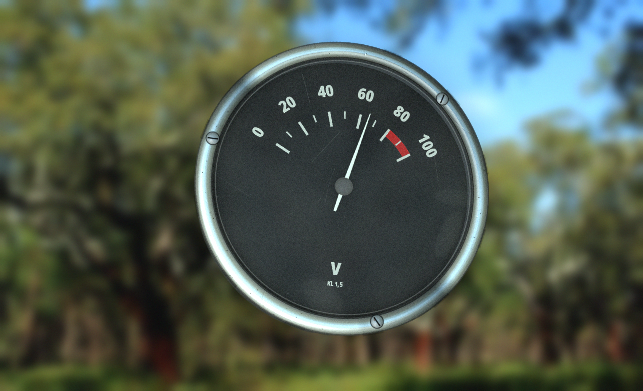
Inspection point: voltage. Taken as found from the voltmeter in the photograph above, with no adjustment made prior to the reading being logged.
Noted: 65 V
